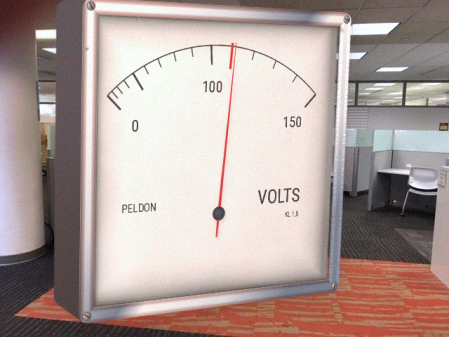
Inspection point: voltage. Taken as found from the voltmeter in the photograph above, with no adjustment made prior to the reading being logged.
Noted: 110 V
